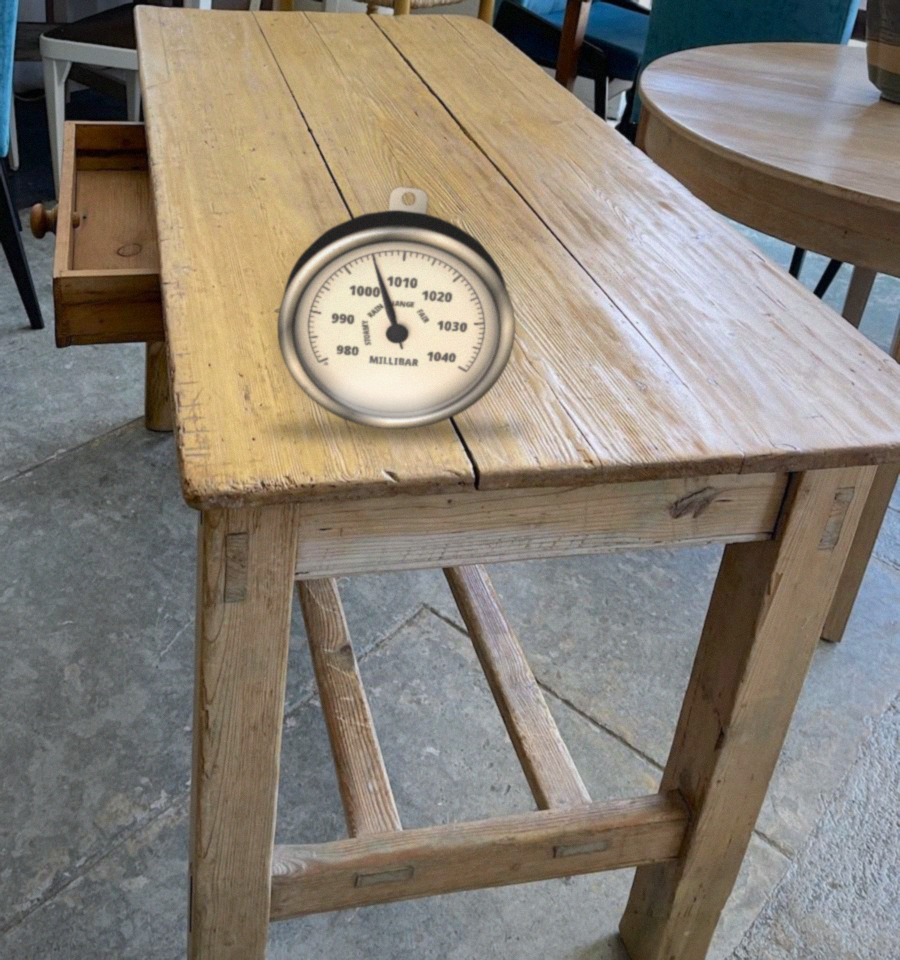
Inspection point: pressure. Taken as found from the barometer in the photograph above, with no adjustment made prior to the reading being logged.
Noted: 1005 mbar
